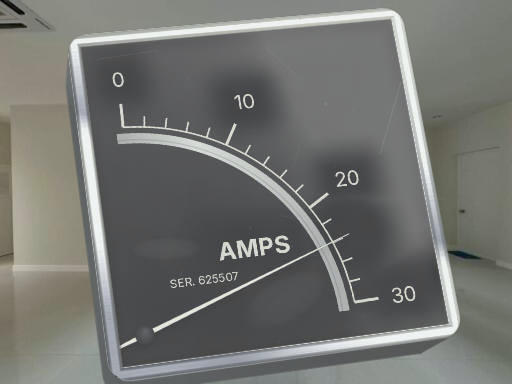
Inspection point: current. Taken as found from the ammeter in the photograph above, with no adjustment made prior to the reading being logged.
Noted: 24 A
